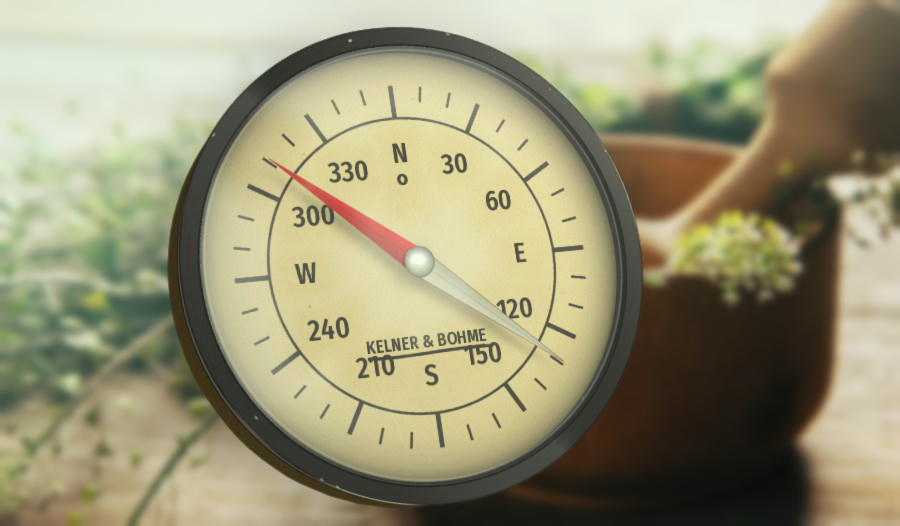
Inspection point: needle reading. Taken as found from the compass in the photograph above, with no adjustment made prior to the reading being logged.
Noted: 310 °
